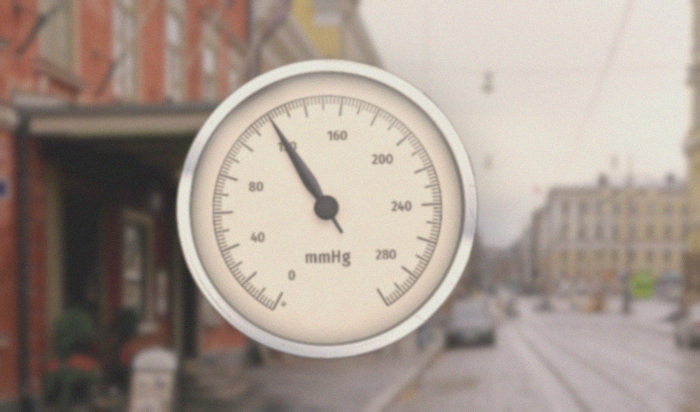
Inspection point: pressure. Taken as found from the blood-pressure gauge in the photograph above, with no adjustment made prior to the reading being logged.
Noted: 120 mmHg
